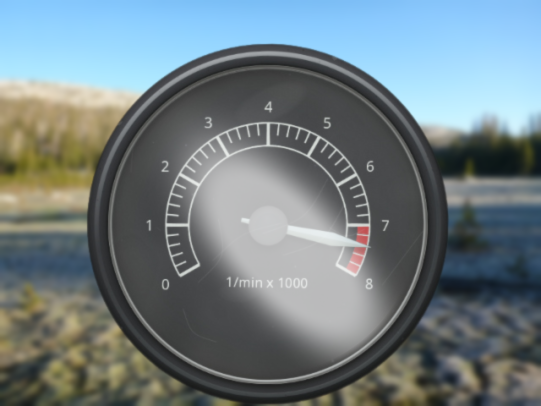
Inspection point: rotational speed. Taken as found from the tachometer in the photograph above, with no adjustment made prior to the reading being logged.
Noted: 7400 rpm
